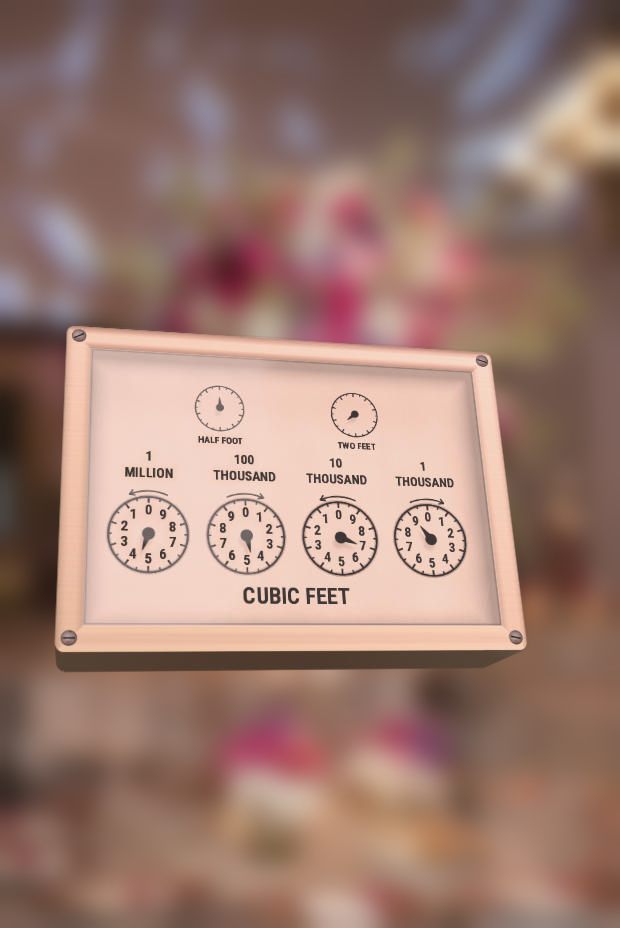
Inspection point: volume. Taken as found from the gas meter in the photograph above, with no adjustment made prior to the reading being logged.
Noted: 446900 ft³
